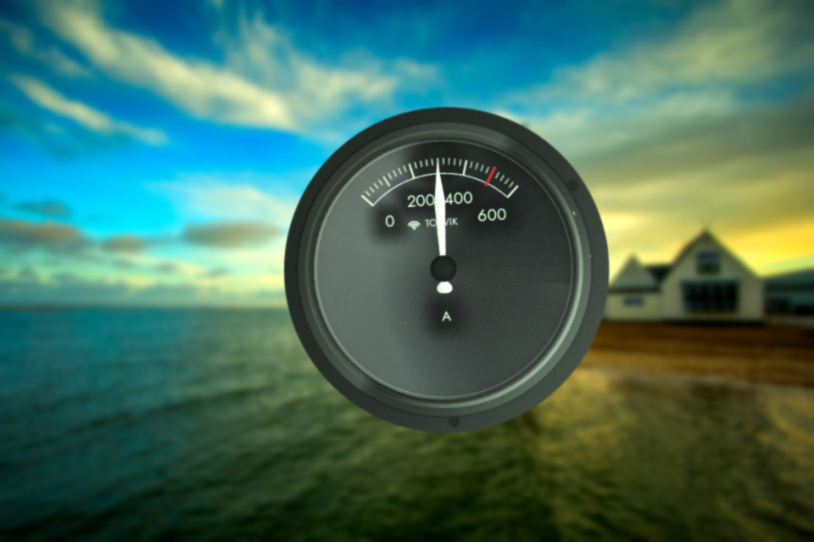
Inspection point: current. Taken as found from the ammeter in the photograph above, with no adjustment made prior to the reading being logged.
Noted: 300 A
